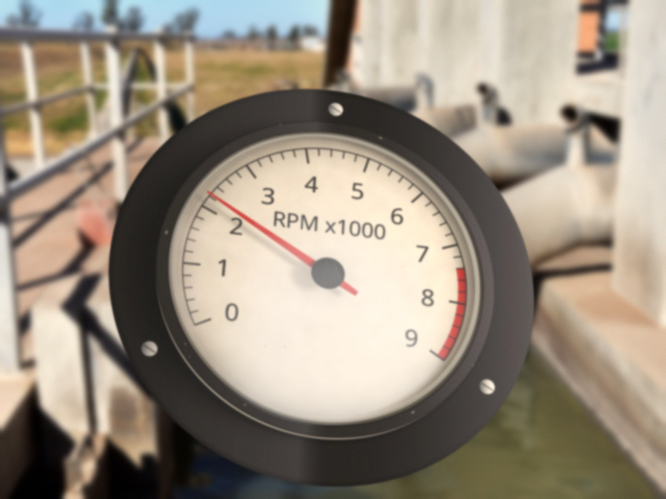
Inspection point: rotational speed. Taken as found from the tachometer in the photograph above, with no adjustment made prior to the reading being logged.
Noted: 2200 rpm
